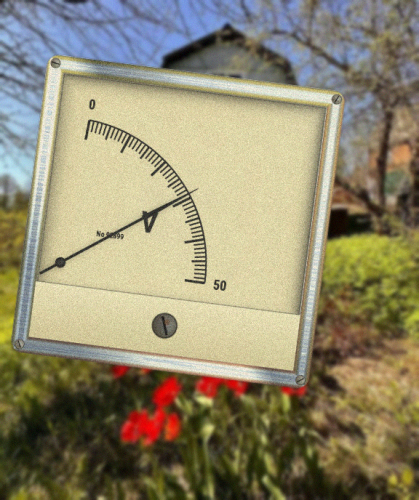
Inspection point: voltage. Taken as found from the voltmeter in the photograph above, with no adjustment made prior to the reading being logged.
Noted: 29 V
